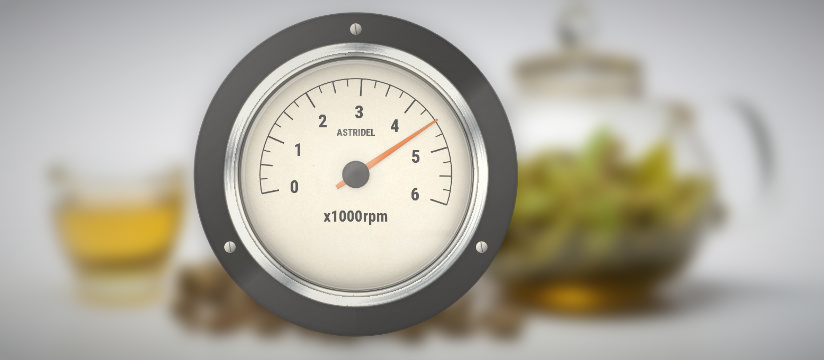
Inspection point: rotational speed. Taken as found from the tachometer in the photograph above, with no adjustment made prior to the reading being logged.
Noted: 4500 rpm
